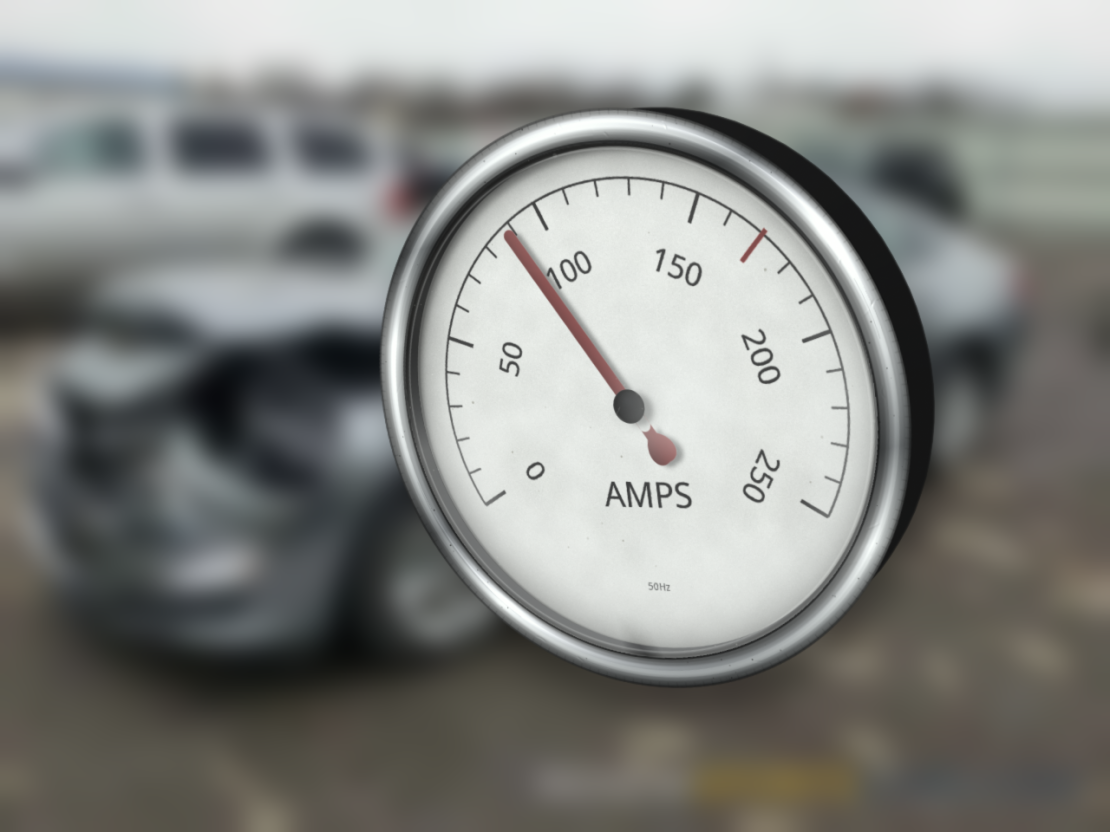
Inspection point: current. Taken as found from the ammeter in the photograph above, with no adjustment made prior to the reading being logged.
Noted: 90 A
